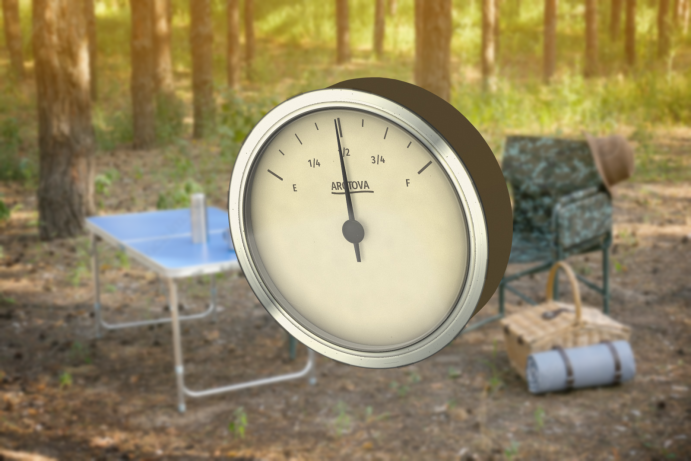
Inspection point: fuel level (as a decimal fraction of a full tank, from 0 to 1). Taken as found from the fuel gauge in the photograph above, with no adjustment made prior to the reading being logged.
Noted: 0.5
